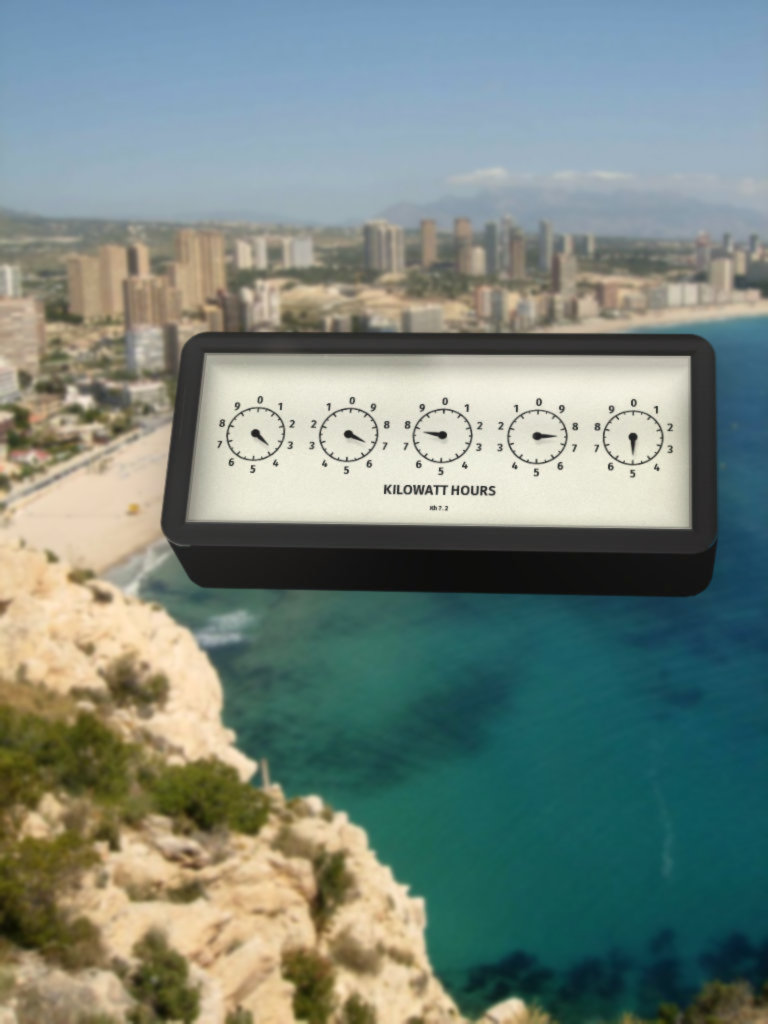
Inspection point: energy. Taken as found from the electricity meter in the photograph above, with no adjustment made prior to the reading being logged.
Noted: 36775 kWh
